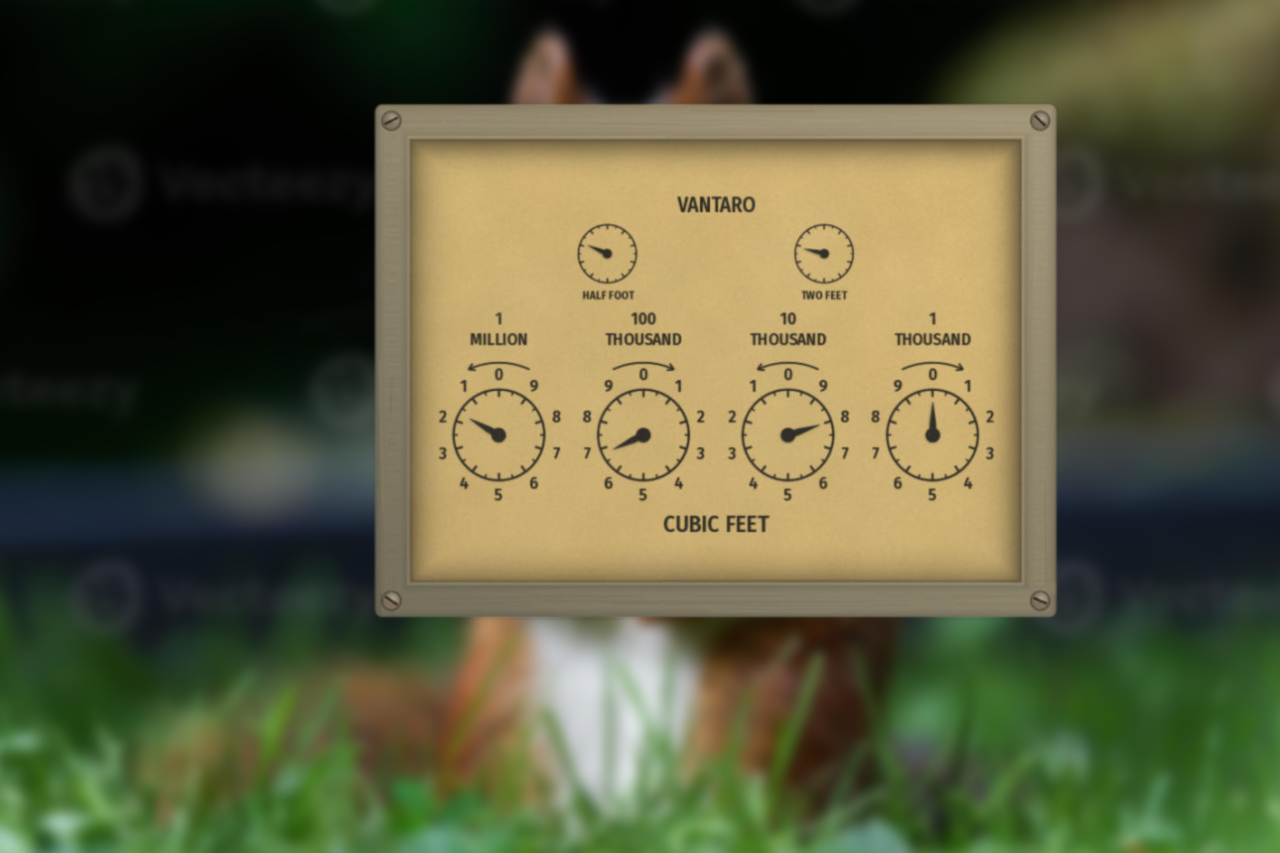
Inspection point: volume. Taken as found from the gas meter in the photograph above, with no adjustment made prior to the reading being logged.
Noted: 168000 ft³
